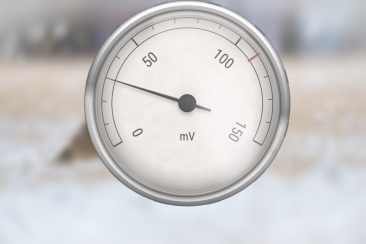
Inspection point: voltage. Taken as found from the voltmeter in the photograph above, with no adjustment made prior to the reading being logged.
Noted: 30 mV
